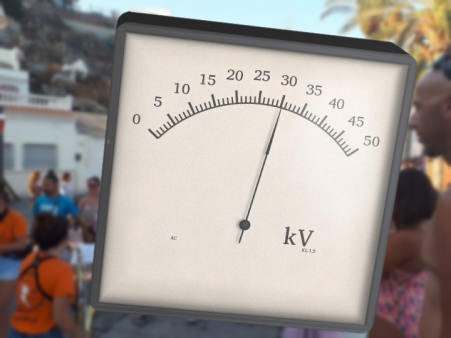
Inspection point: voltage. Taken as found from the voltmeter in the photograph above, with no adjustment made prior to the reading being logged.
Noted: 30 kV
